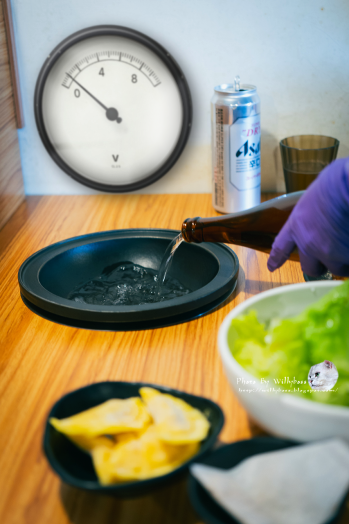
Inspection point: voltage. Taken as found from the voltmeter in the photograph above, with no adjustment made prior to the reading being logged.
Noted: 1 V
